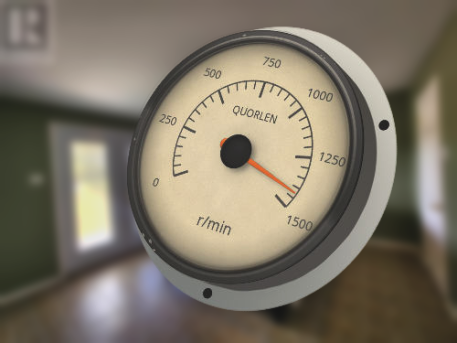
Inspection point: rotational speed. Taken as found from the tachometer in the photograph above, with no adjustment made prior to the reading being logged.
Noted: 1425 rpm
